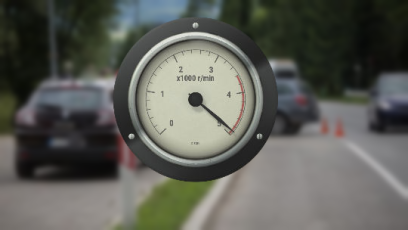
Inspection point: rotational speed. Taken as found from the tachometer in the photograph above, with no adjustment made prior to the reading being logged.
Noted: 4900 rpm
